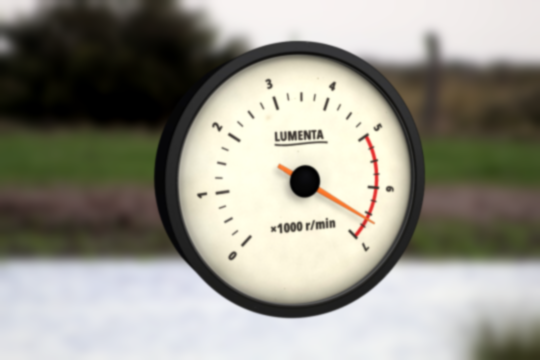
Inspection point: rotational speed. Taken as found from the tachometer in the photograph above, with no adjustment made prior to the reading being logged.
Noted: 6625 rpm
